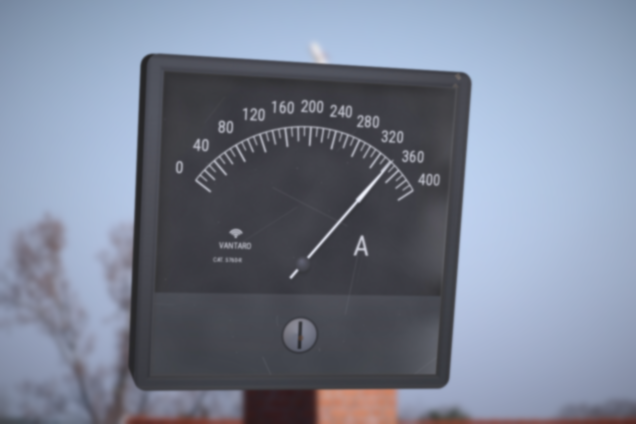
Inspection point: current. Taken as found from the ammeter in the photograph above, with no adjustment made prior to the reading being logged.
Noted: 340 A
